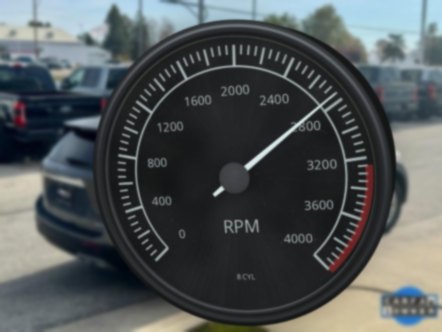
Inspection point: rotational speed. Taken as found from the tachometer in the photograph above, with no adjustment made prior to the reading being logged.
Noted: 2750 rpm
